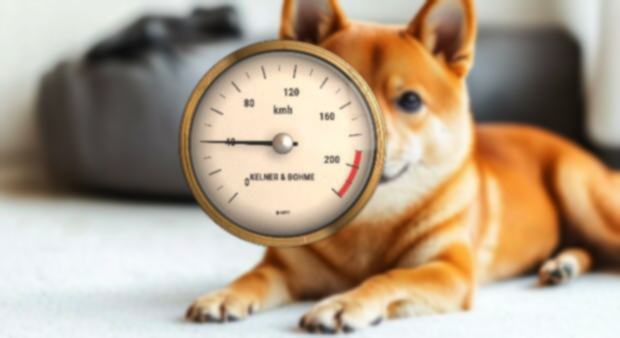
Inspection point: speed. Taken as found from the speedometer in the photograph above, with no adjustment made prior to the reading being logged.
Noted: 40 km/h
